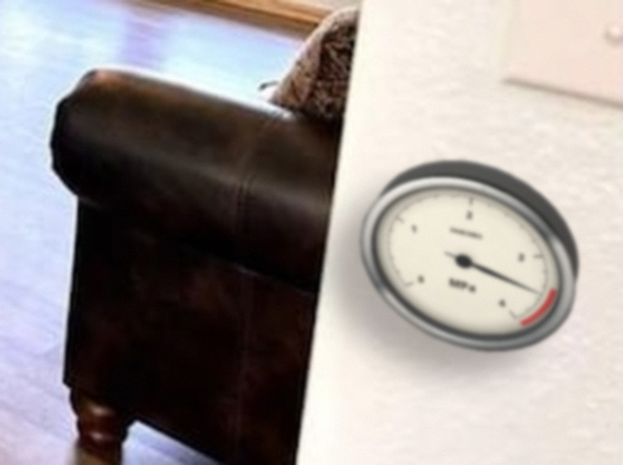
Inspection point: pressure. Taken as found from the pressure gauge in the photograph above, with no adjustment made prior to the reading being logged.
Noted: 3.5 MPa
